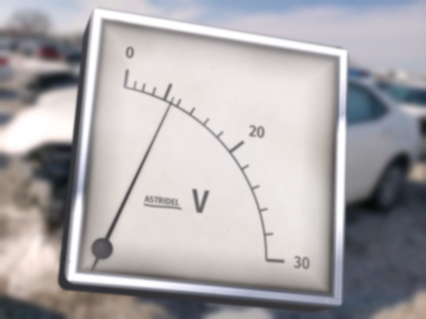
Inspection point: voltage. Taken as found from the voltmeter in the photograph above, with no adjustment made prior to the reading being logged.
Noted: 11 V
